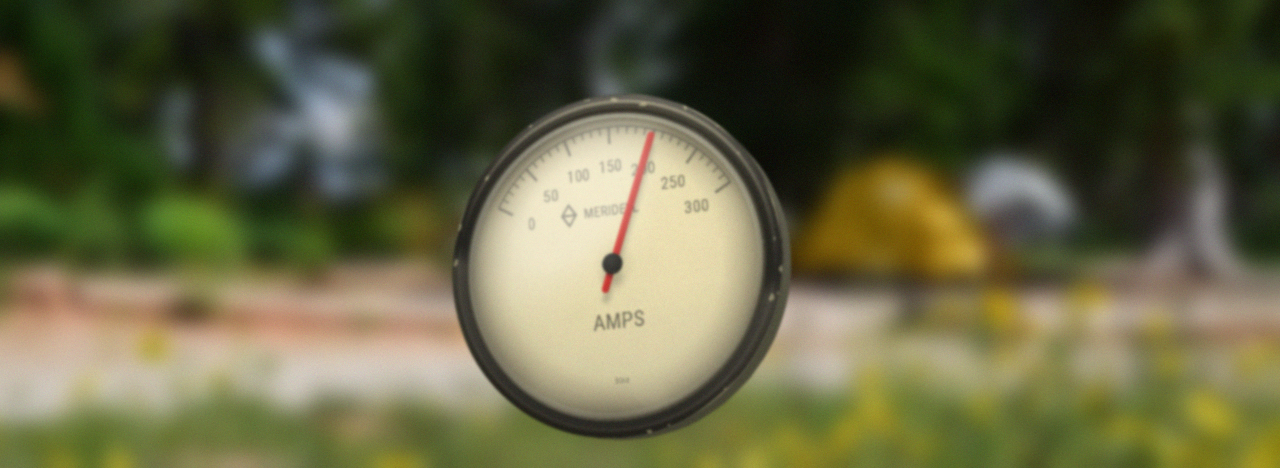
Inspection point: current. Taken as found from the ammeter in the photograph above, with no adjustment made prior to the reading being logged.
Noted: 200 A
